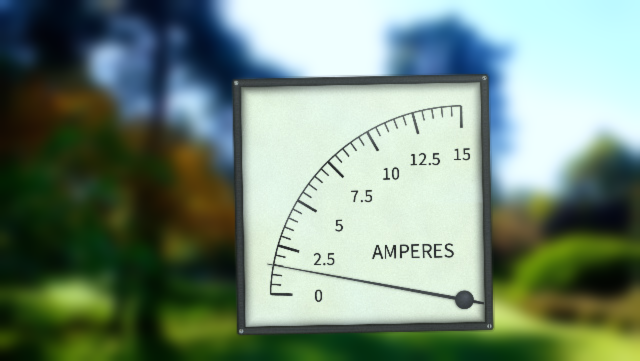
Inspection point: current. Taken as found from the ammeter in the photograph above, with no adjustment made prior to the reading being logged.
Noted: 1.5 A
